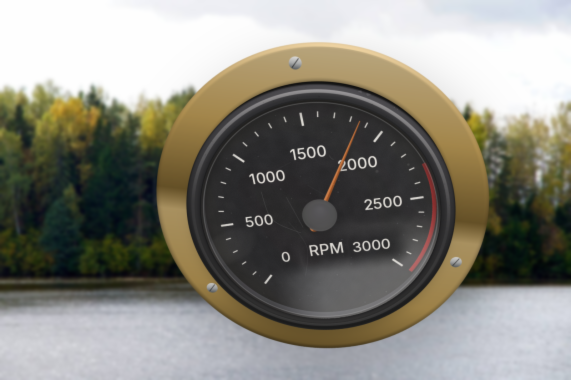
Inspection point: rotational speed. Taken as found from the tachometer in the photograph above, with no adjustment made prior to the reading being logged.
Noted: 1850 rpm
